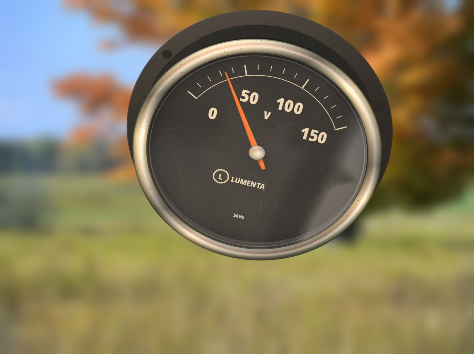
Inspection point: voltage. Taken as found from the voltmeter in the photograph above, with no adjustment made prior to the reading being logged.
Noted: 35 V
